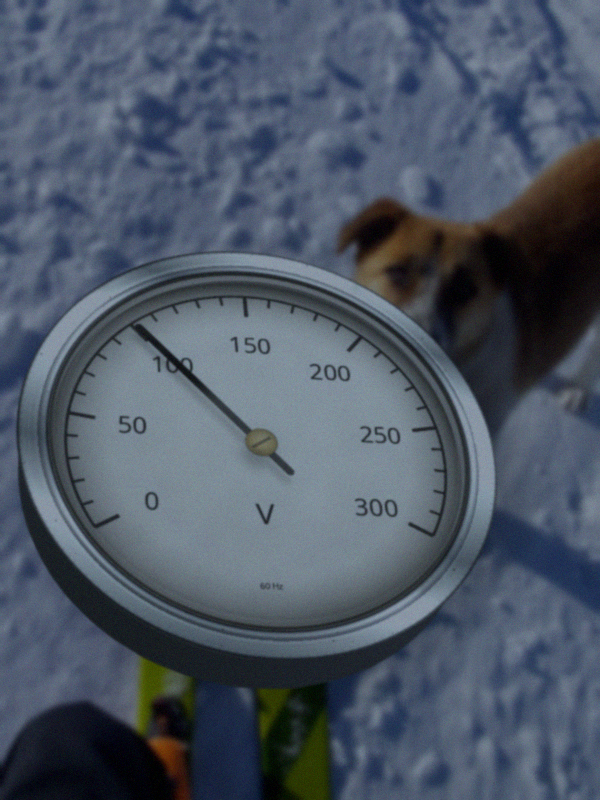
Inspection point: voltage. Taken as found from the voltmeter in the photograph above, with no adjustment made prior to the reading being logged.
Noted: 100 V
